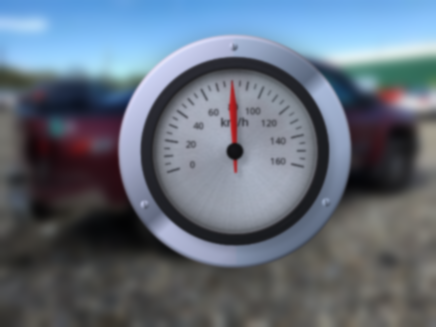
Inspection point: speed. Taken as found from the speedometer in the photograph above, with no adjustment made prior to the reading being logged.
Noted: 80 km/h
